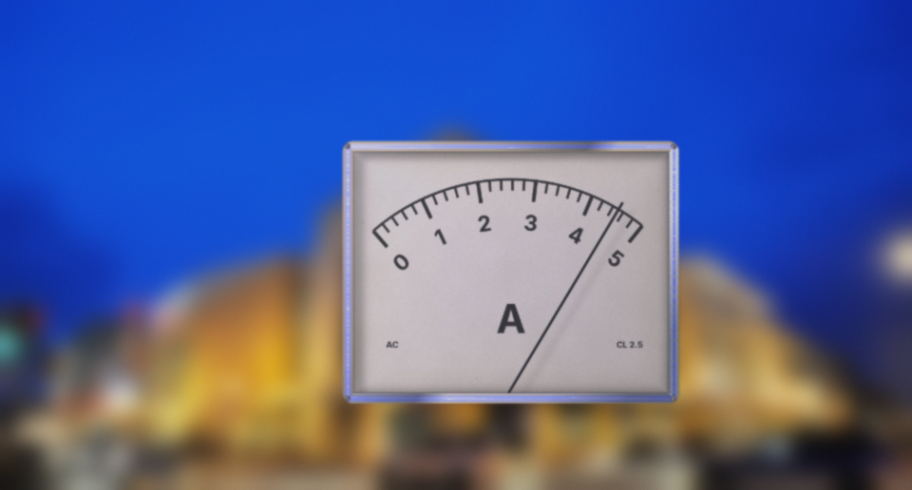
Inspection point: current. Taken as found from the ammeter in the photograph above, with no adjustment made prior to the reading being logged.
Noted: 4.5 A
